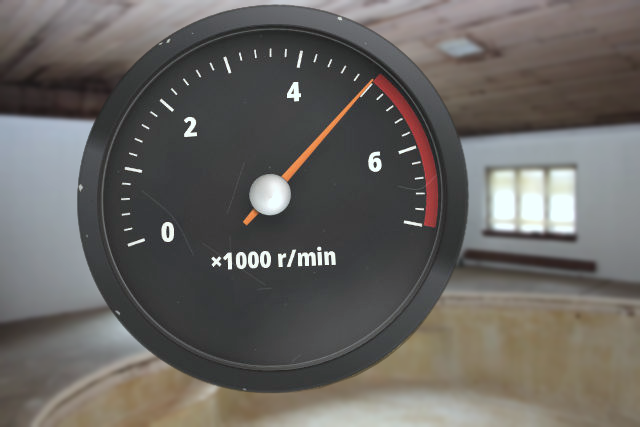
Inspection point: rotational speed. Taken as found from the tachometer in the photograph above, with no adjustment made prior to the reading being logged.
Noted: 5000 rpm
